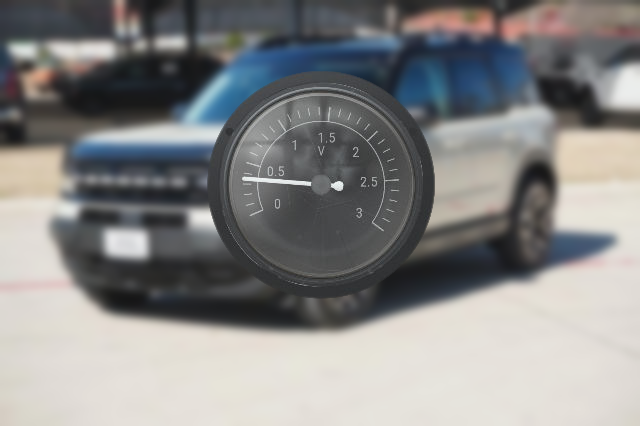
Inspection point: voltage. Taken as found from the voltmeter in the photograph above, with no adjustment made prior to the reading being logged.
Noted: 0.35 V
